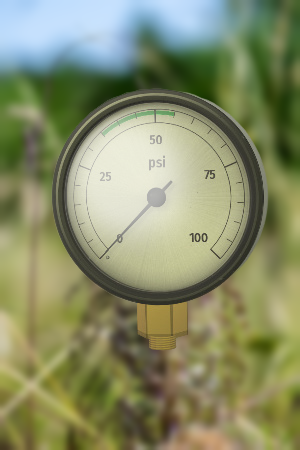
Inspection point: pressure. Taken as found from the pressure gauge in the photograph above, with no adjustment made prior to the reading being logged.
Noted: 0 psi
